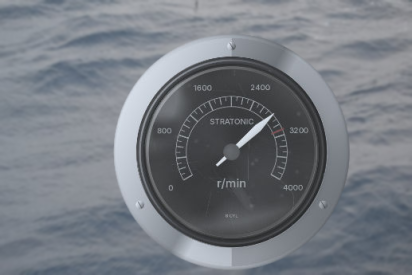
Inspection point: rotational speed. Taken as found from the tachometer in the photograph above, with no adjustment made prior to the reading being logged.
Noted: 2800 rpm
